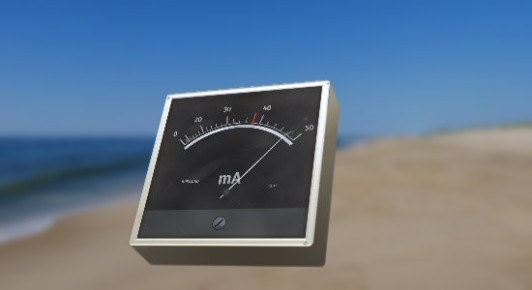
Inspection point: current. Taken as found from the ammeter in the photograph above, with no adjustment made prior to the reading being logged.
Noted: 48 mA
